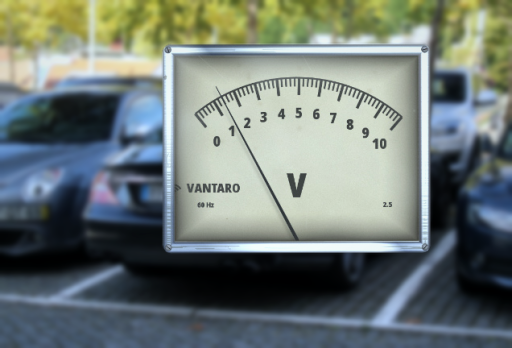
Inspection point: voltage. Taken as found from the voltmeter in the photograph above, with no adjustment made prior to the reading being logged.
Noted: 1.4 V
